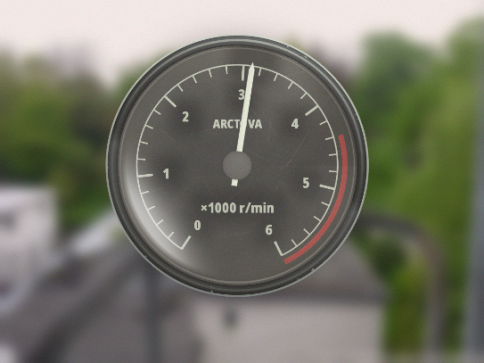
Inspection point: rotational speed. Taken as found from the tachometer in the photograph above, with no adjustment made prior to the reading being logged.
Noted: 3100 rpm
